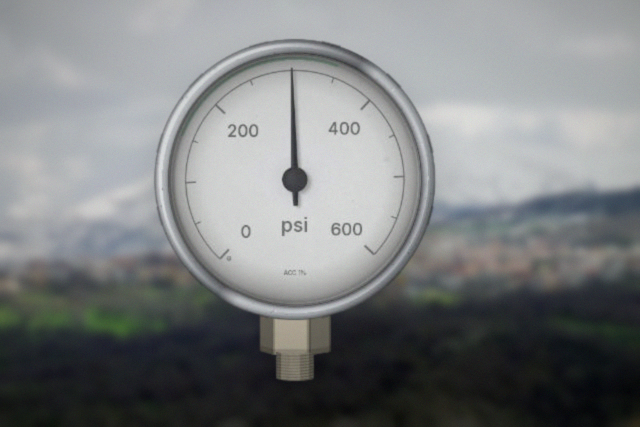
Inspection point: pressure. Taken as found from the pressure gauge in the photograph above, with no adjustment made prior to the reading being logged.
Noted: 300 psi
